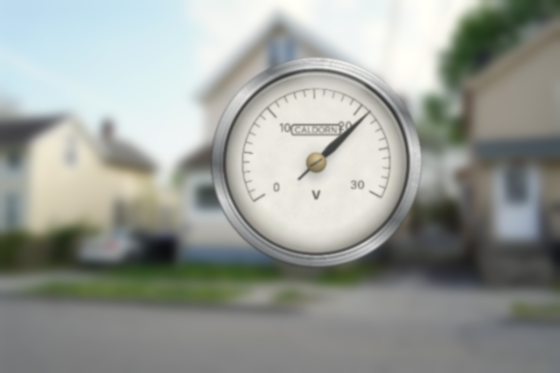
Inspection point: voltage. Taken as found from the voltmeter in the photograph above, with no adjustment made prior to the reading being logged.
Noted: 21 V
